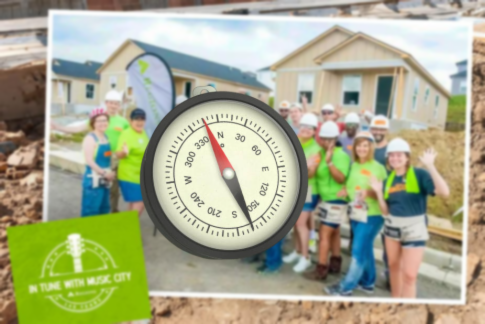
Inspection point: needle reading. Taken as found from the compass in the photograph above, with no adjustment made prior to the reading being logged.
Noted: 345 °
